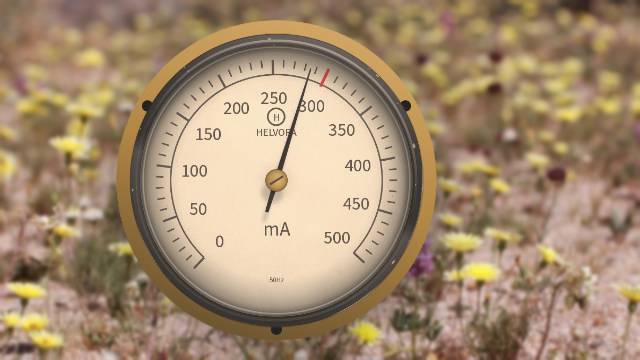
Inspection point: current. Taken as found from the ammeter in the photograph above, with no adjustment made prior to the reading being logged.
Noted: 285 mA
